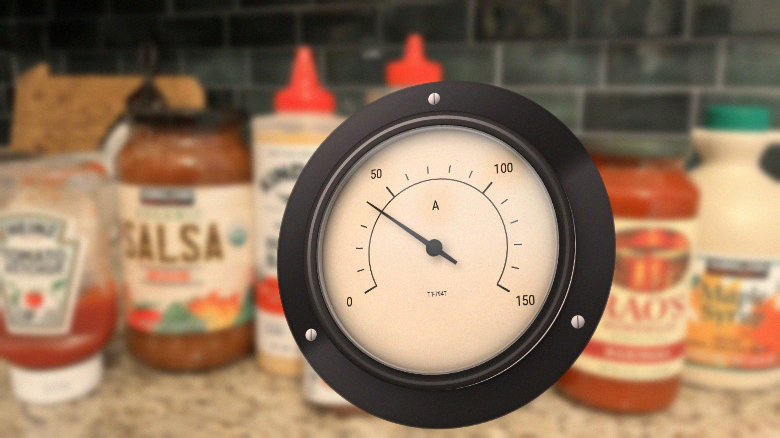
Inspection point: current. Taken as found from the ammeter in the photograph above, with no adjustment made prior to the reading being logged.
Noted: 40 A
